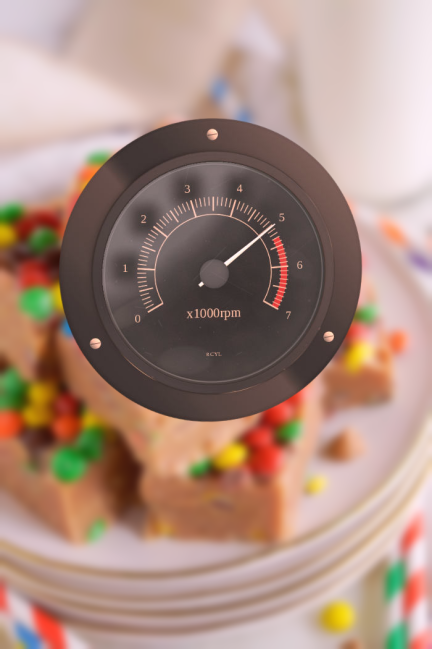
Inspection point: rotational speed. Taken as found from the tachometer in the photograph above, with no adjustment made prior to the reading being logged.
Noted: 5000 rpm
